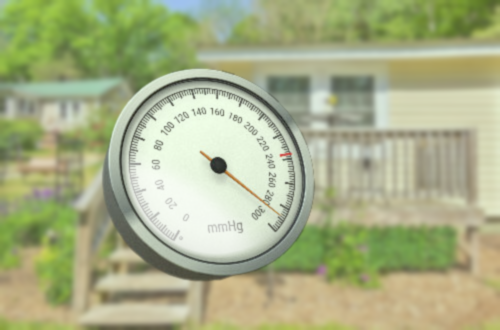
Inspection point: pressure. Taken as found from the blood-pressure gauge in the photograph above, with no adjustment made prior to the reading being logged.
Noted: 290 mmHg
